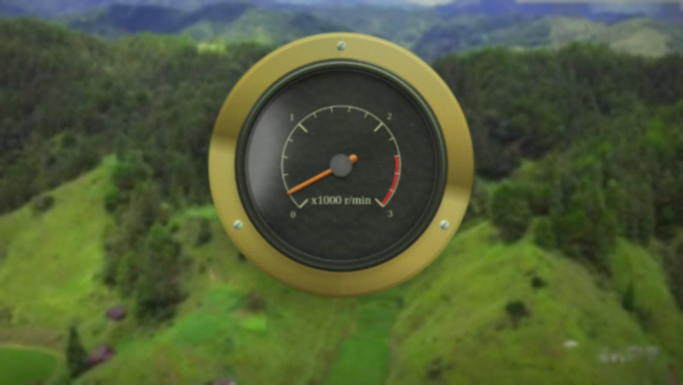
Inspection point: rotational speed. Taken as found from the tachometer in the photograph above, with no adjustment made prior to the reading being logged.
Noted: 200 rpm
